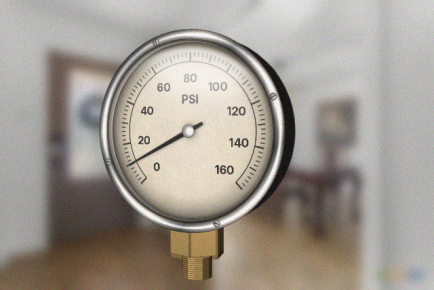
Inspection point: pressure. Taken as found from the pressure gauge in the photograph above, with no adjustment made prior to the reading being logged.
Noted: 10 psi
